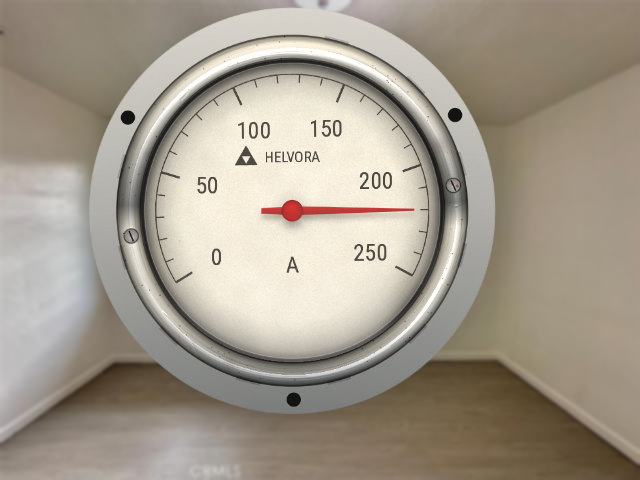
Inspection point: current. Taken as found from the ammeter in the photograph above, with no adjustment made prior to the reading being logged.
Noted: 220 A
